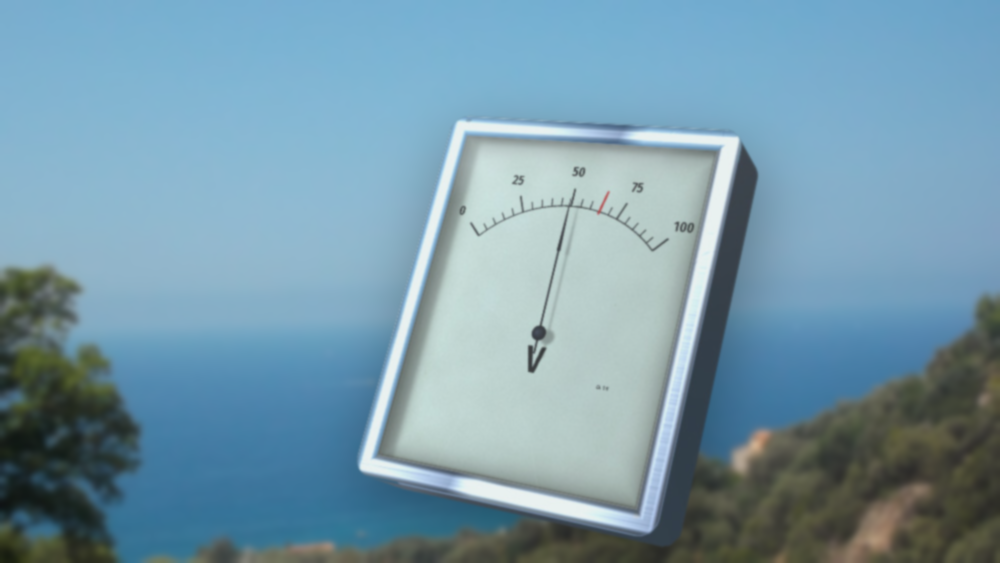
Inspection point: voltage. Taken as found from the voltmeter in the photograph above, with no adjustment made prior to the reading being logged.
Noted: 50 V
